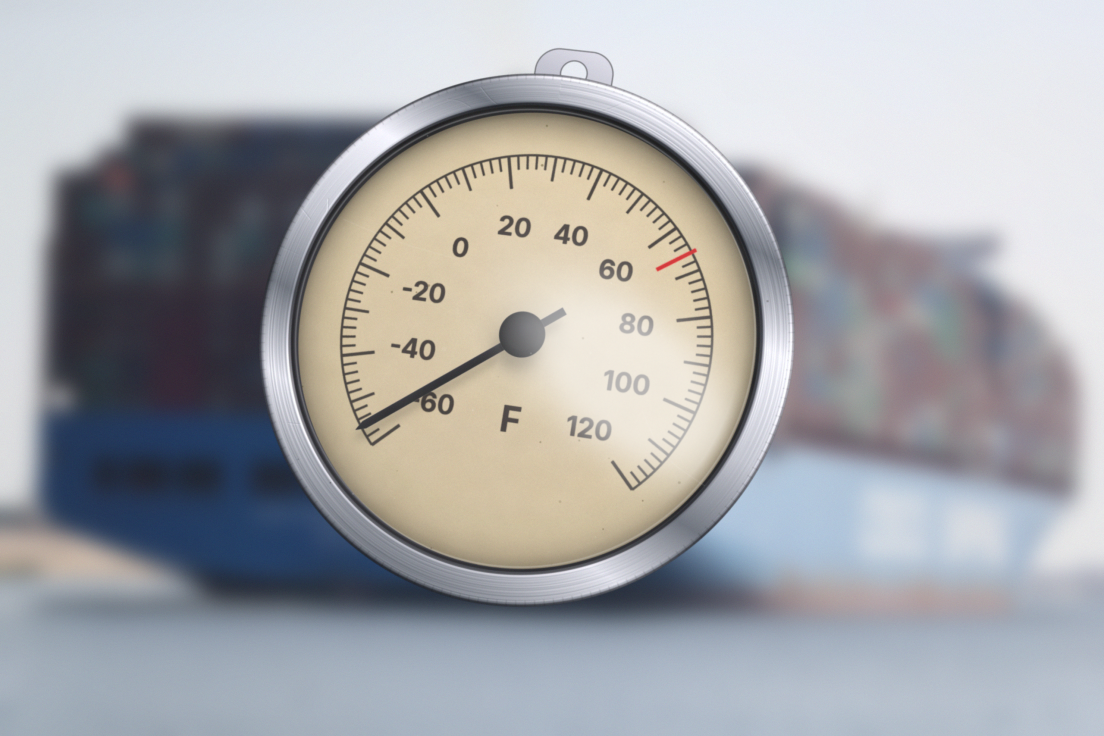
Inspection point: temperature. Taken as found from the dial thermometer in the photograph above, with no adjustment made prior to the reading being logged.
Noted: -56 °F
